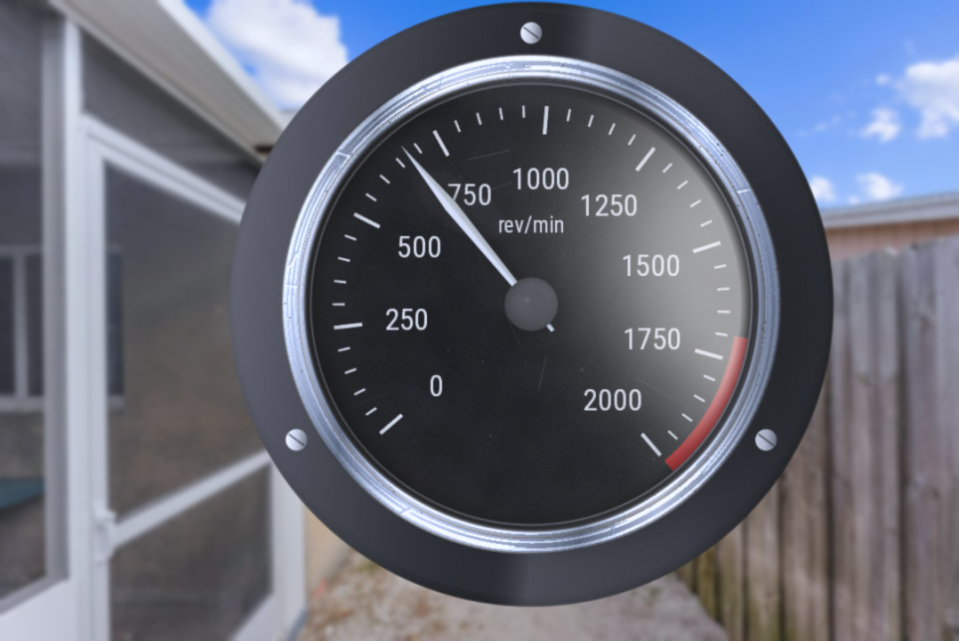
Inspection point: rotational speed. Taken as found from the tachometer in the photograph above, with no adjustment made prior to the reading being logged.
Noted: 675 rpm
